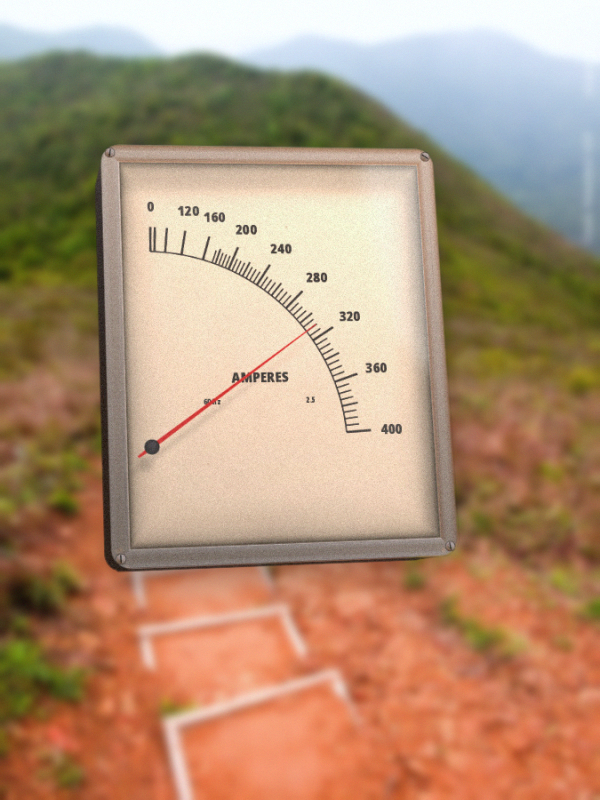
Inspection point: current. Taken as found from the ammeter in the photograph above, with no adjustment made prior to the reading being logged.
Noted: 310 A
